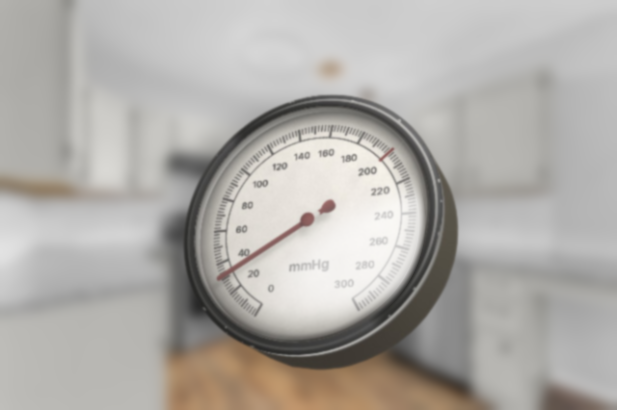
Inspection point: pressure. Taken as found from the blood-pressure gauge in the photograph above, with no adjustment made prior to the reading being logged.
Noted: 30 mmHg
